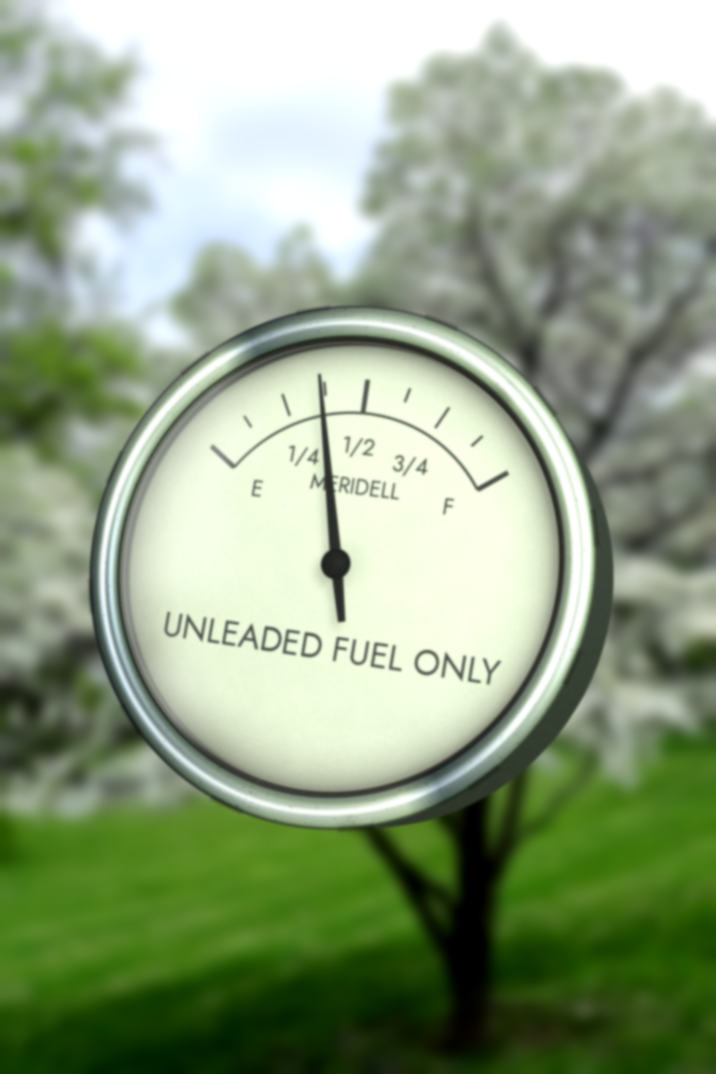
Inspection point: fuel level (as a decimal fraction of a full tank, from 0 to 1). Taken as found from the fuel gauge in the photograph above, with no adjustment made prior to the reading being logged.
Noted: 0.375
